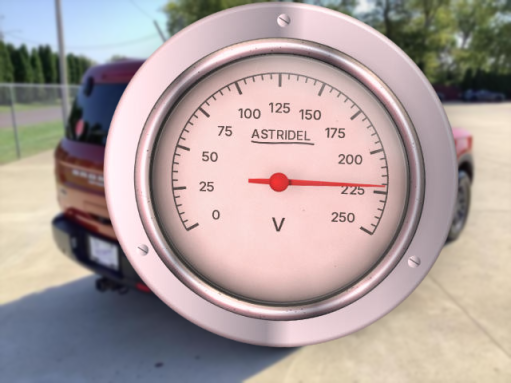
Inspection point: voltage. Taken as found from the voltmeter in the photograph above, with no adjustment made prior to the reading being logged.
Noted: 220 V
